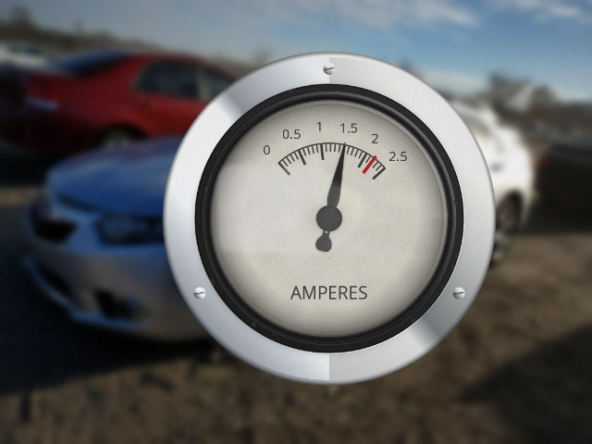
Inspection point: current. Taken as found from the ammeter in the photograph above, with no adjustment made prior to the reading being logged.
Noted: 1.5 A
